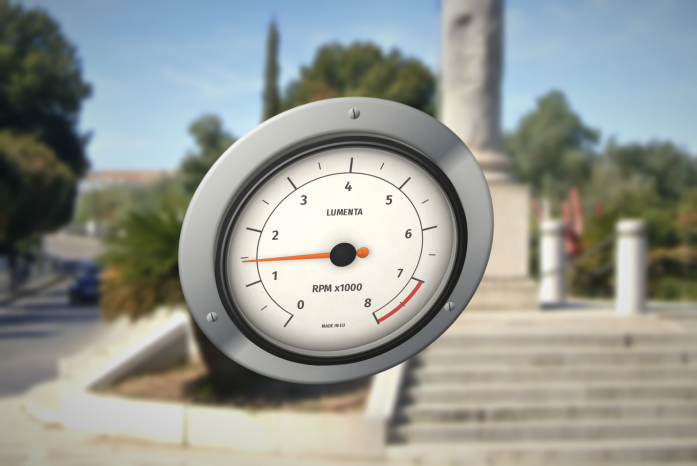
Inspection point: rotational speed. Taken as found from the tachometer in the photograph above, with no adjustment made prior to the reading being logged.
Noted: 1500 rpm
